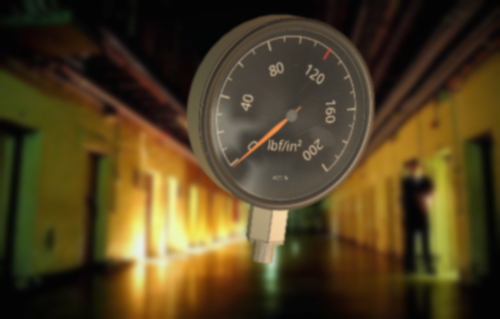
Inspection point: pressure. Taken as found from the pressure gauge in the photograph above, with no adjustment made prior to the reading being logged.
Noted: 0 psi
